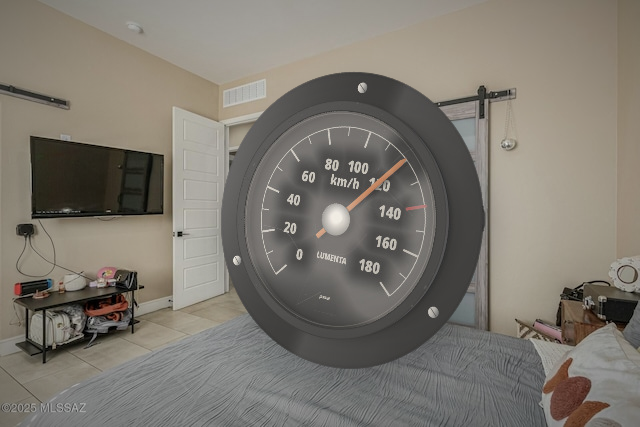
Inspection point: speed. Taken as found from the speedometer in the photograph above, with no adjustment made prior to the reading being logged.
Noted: 120 km/h
